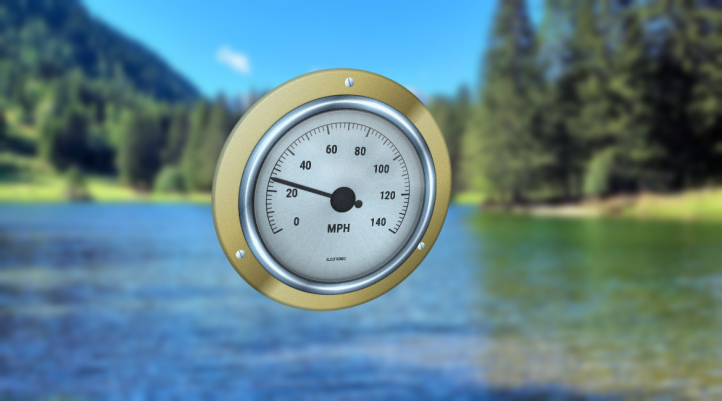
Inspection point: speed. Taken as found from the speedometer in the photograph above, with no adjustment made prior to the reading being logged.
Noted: 26 mph
